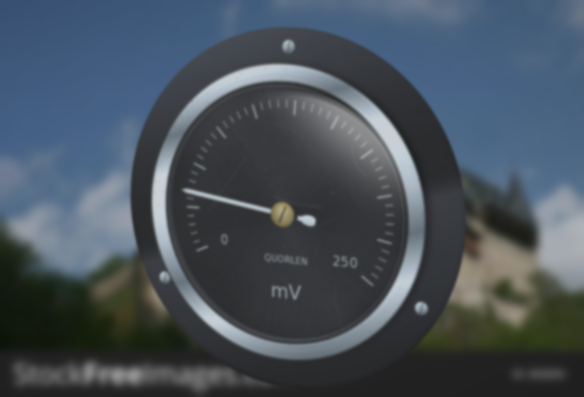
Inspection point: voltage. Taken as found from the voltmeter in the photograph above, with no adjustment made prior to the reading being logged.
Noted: 35 mV
